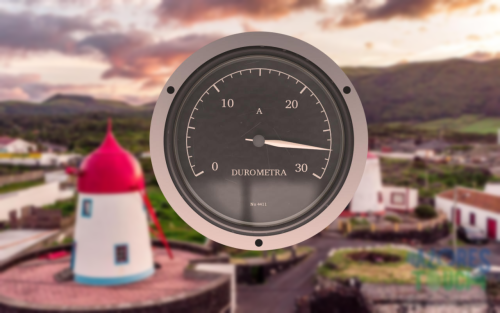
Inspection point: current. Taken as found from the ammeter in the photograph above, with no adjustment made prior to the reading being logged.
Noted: 27 A
